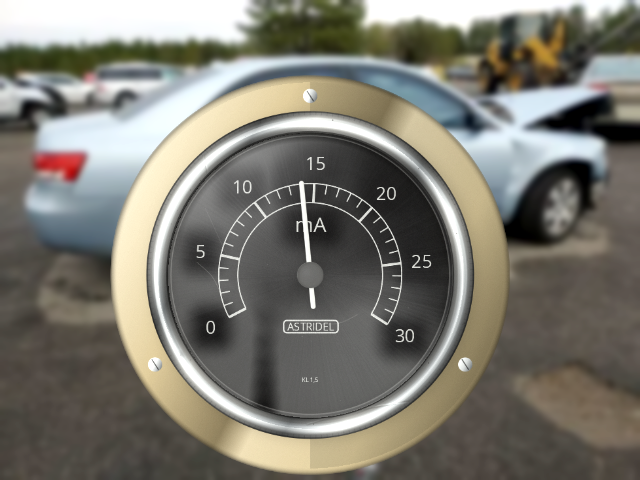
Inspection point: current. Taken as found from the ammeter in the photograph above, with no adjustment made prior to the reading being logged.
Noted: 14 mA
